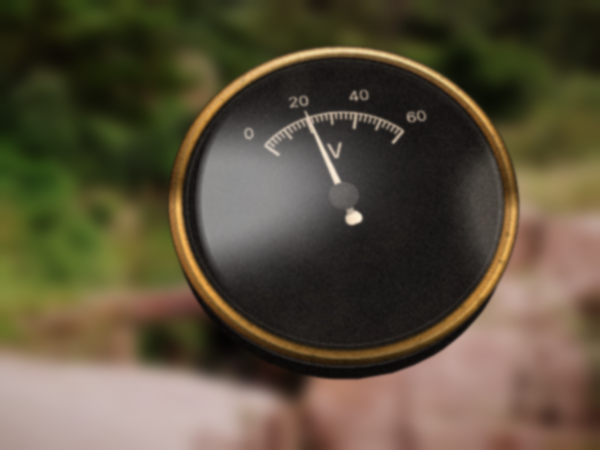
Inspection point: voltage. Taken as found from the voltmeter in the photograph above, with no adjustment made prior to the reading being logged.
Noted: 20 V
